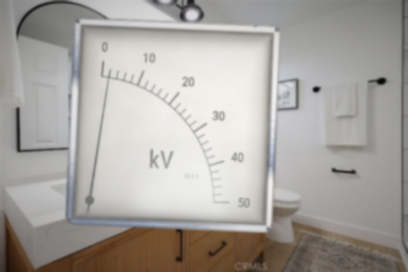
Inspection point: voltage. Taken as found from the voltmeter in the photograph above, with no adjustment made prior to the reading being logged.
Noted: 2 kV
